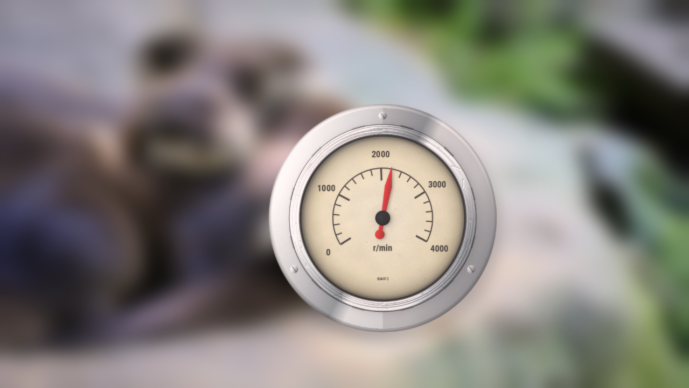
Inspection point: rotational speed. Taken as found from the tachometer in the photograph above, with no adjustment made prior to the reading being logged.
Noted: 2200 rpm
